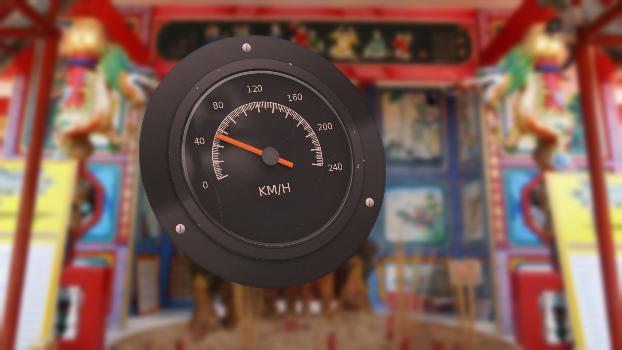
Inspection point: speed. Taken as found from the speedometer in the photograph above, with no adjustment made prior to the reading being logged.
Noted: 50 km/h
